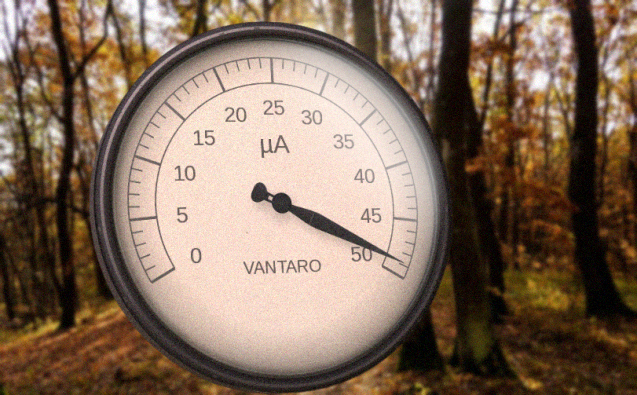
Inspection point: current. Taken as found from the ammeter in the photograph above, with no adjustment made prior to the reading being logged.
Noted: 49 µA
